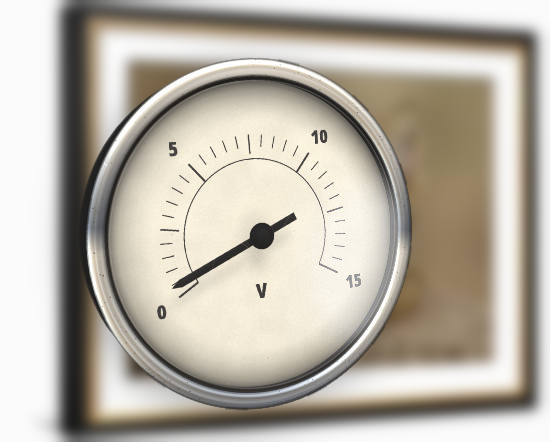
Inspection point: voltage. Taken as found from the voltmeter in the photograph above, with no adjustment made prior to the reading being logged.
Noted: 0.5 V
